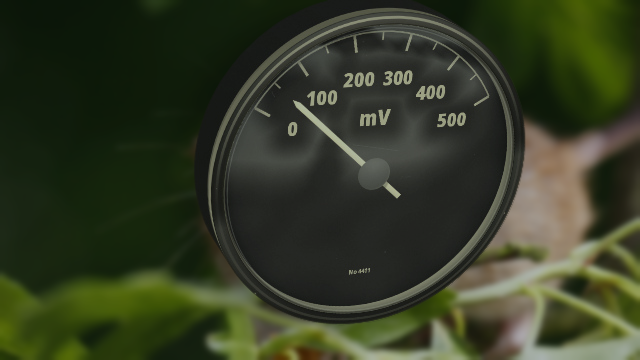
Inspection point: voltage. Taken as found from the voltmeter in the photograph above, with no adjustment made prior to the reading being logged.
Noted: 50 mV
